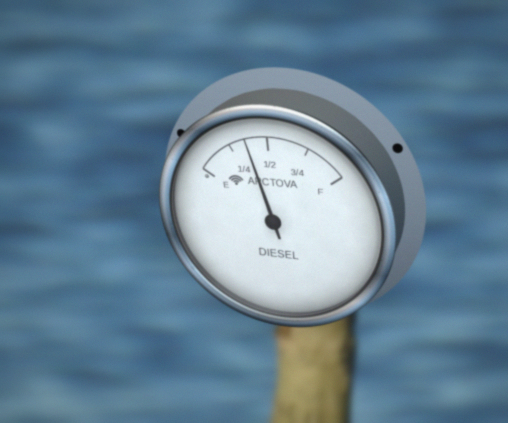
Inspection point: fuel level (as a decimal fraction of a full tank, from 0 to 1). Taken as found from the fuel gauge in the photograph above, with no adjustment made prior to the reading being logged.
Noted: 0.375
